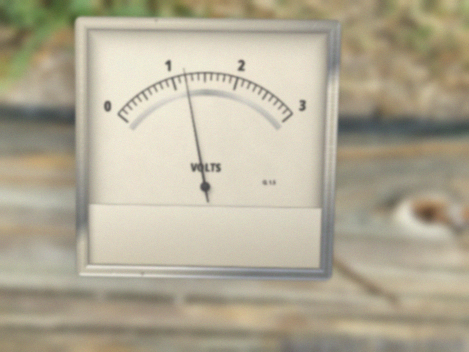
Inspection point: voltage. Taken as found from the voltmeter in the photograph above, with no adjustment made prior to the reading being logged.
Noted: 1.2 V
